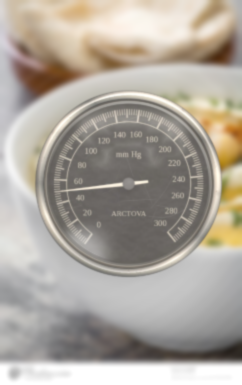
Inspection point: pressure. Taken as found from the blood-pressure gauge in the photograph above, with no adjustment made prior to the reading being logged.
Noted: 50 mmHg
